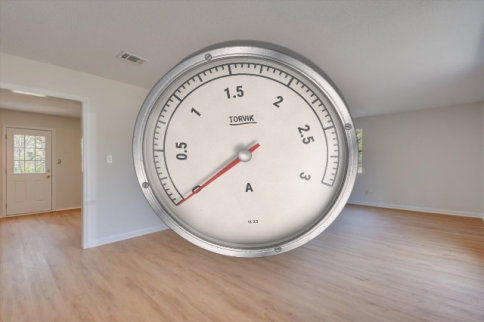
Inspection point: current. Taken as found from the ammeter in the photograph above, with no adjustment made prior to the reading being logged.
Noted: 0 A
